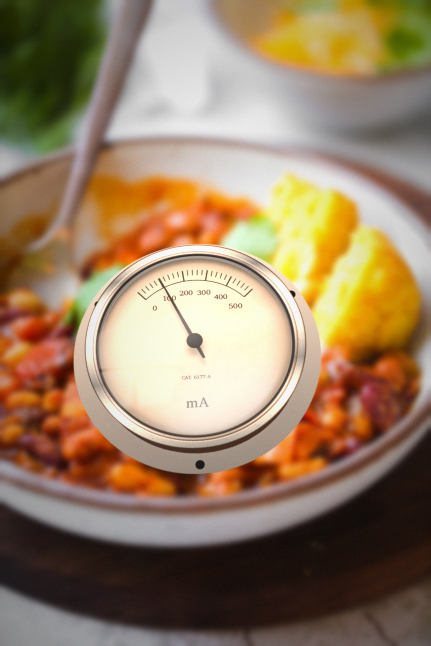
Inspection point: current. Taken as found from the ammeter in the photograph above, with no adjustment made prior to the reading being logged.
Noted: 100 mA
